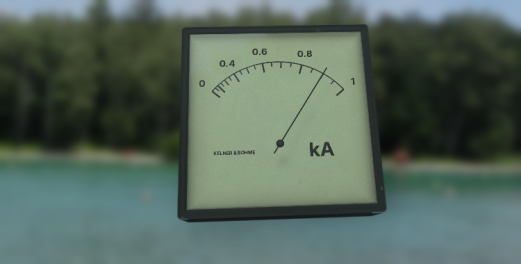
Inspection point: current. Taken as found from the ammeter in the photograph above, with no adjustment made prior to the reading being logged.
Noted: 0.9 kA
